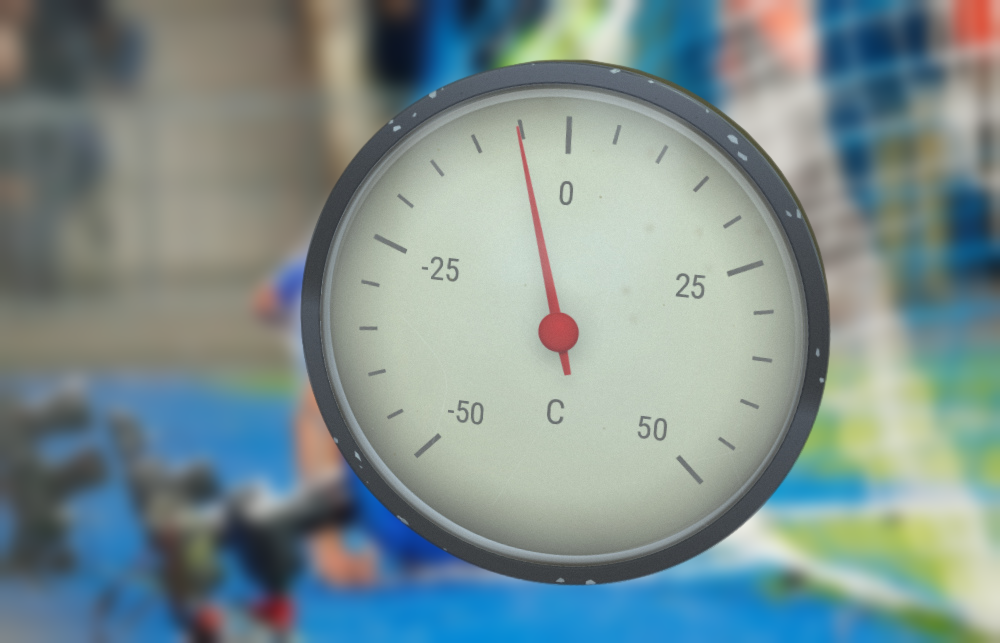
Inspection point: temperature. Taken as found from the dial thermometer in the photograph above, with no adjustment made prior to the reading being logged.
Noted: -5 °C
